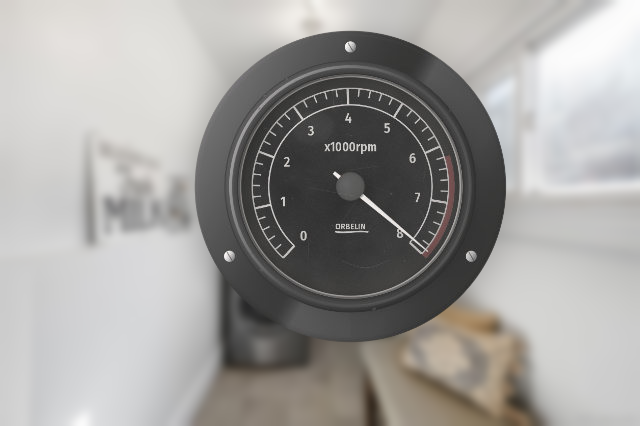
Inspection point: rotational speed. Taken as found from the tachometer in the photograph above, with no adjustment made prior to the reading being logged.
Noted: 7900 rpm
